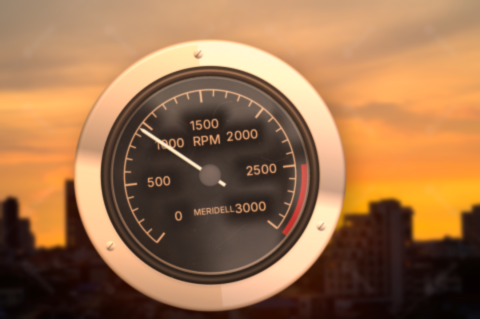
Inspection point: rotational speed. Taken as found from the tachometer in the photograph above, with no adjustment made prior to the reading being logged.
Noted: 950 rpm
